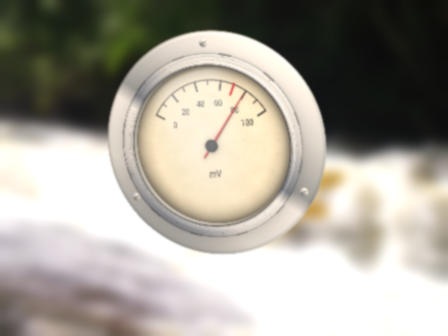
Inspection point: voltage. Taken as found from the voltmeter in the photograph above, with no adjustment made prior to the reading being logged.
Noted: 80 mV
